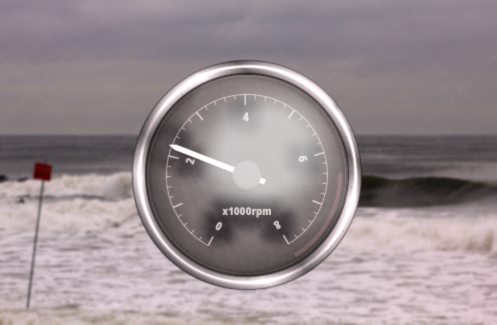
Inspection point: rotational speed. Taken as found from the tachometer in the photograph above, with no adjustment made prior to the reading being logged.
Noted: 2200 rpm
